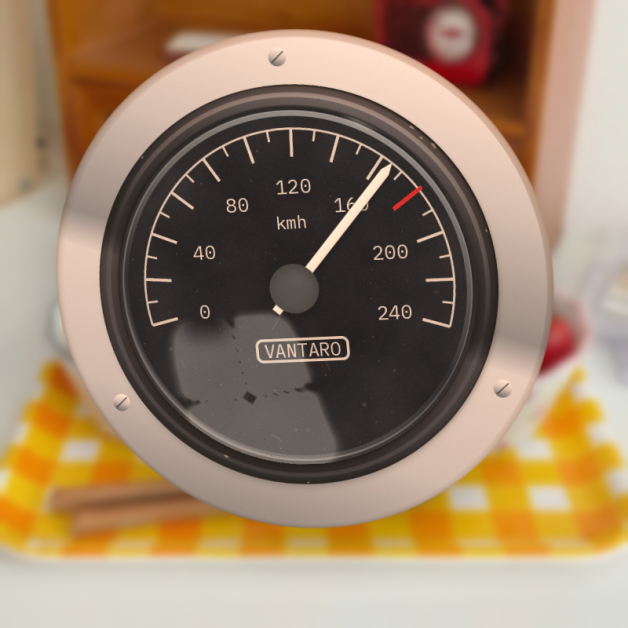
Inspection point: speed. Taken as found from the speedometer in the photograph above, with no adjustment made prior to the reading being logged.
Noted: 165 km/h
